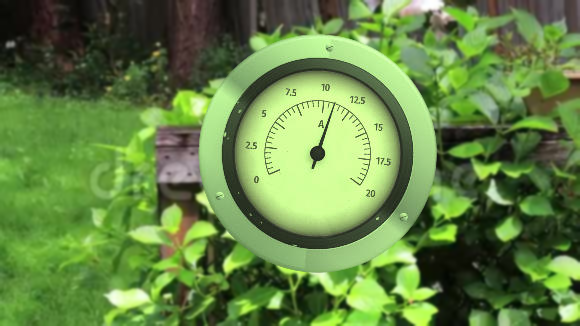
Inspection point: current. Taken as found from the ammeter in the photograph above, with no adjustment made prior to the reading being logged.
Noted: 11 A
